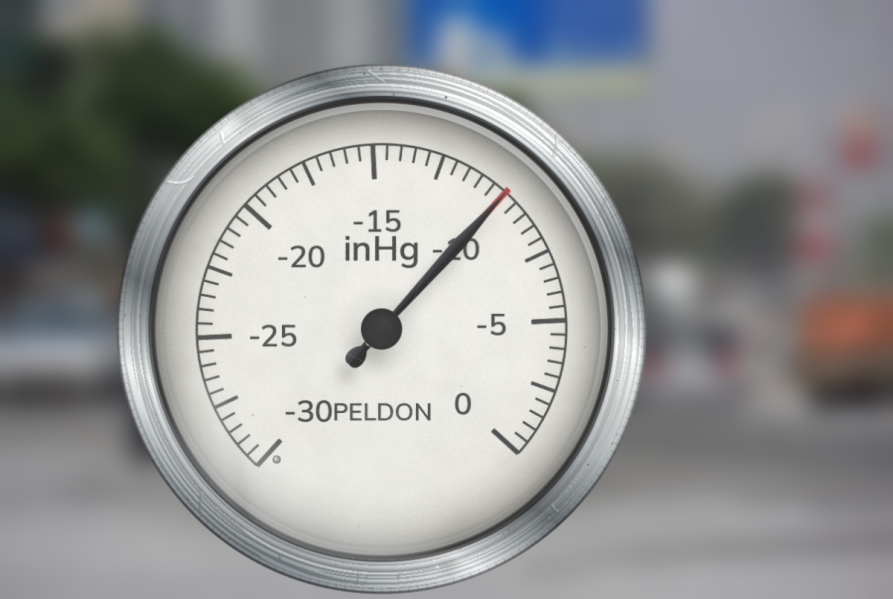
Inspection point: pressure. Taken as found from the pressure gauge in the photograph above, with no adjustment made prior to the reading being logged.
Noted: -10 inHg
